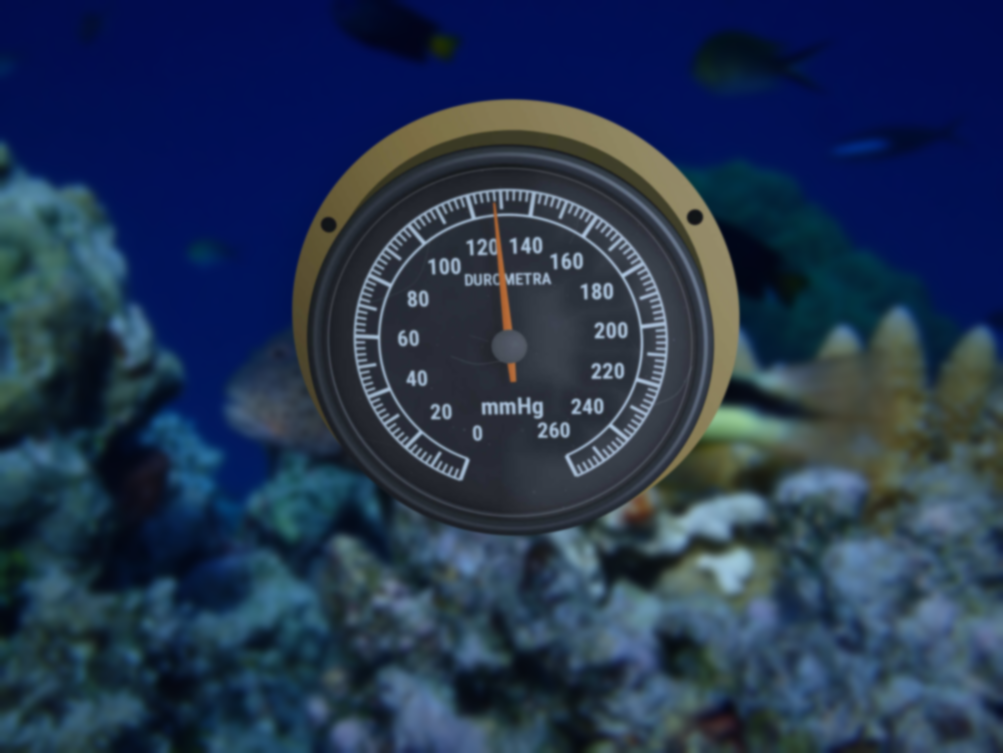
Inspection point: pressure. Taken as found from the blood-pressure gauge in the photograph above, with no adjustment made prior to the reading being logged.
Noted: 128 mmHg
